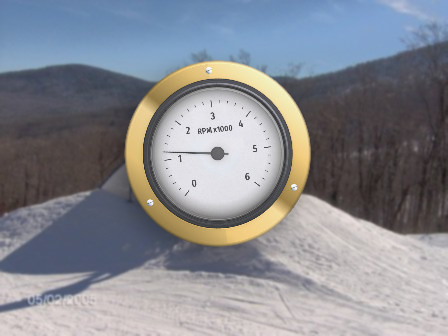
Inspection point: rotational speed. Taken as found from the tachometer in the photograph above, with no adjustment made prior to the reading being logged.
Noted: 1200 rpm
